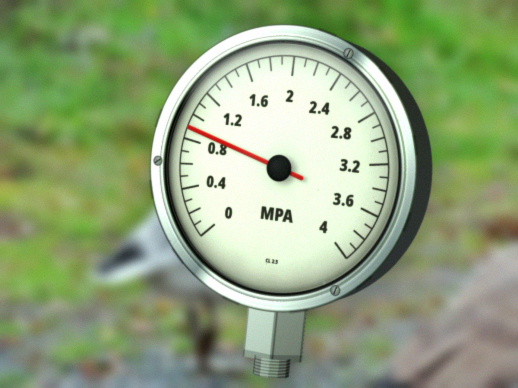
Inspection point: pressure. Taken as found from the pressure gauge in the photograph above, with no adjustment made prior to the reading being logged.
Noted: 0.9 MPa
